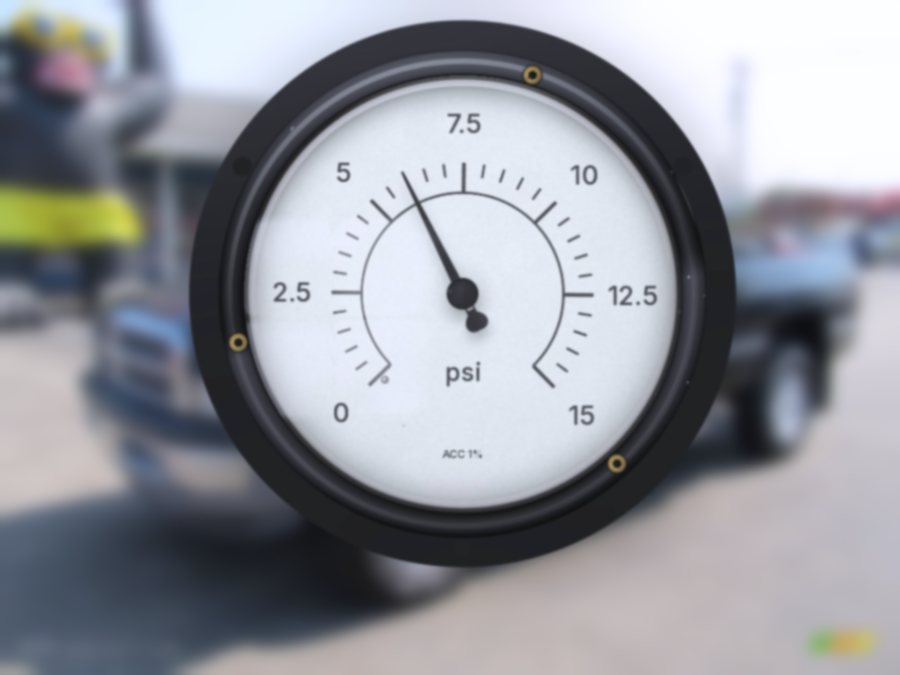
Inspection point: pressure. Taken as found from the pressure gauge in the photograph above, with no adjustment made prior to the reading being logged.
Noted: 6 psi
